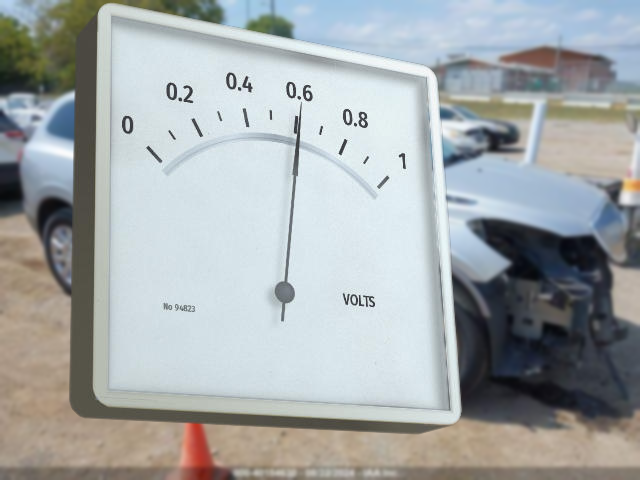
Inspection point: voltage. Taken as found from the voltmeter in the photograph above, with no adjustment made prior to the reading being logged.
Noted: 0.6 V
